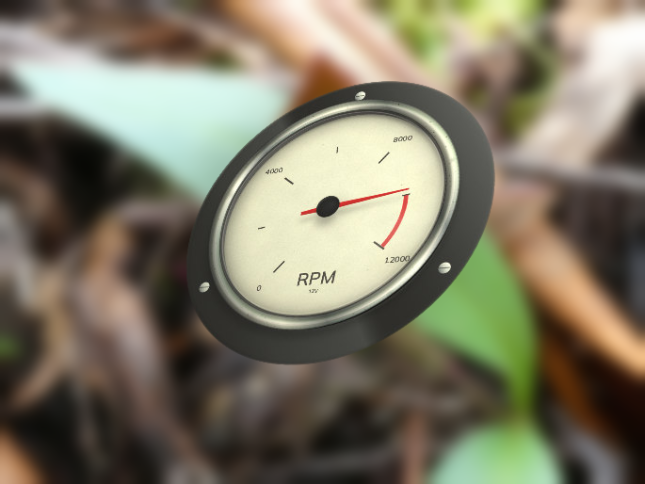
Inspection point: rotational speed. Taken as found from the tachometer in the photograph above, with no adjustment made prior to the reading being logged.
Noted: 10000 rpm
